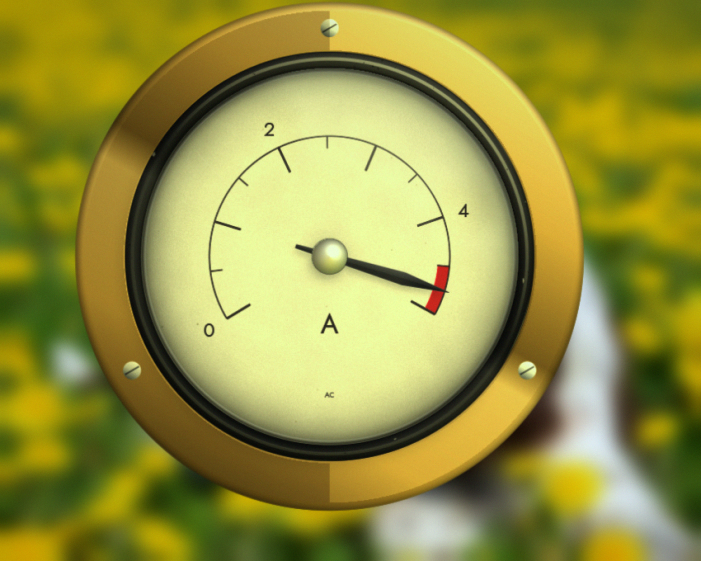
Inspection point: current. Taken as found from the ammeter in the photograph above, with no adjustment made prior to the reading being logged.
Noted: 4.75 A
